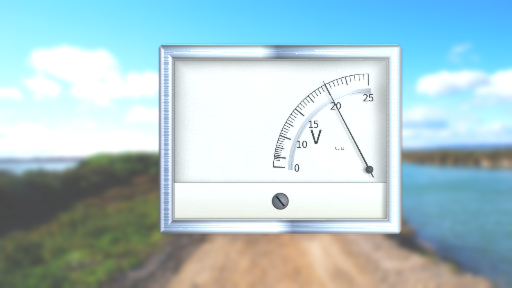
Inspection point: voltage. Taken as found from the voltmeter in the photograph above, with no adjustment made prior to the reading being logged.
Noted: 20 V
